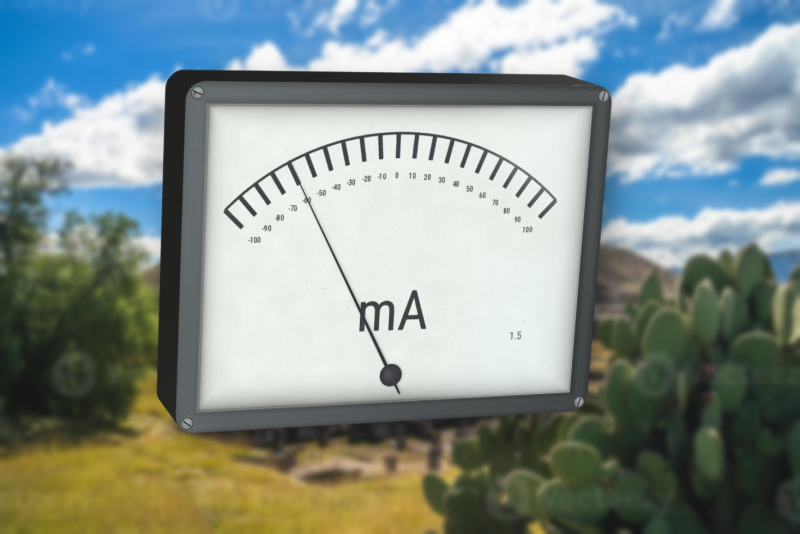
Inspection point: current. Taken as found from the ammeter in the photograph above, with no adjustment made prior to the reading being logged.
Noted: -60 mA
